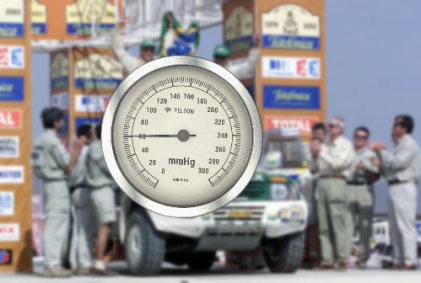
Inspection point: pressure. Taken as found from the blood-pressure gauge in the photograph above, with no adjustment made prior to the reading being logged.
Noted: 60 mmHg
